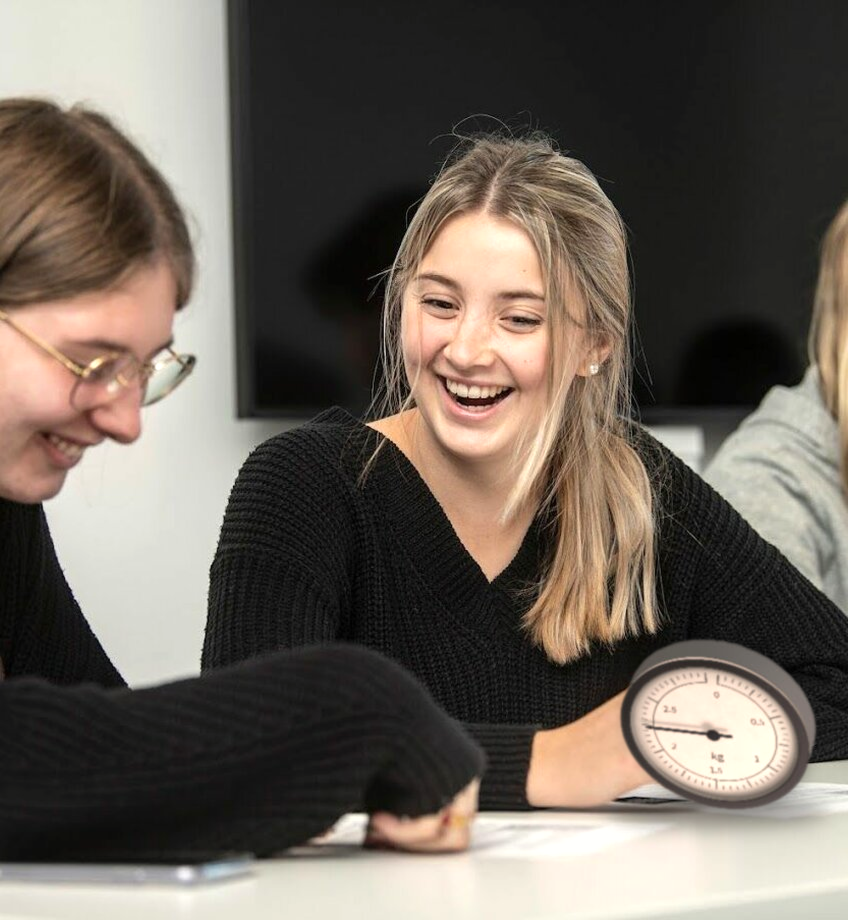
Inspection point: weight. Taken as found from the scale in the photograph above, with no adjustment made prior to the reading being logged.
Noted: 2.25 kg
